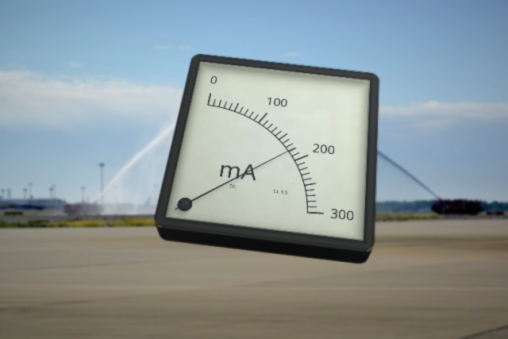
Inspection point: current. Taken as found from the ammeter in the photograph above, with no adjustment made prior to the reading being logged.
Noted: 180 mA
